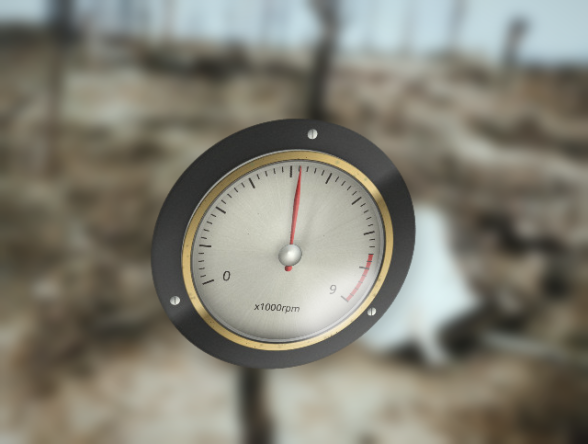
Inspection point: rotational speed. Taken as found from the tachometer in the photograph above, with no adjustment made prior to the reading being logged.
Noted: 4200 rpm
